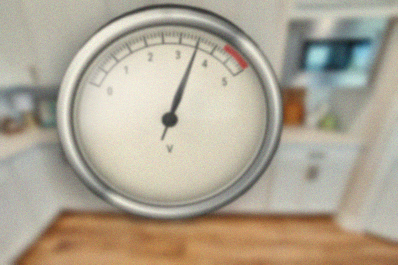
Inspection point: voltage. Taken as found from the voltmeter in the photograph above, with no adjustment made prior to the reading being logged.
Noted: 3.5 V
